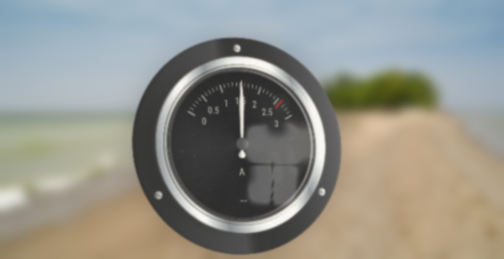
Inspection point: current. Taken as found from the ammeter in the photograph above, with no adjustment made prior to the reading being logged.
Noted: 1.5 A
